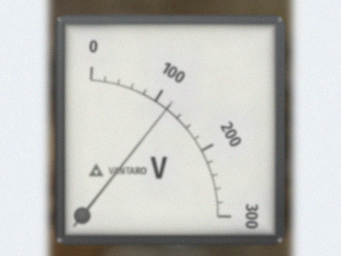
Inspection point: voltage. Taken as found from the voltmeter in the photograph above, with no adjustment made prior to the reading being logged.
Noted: 120 V
